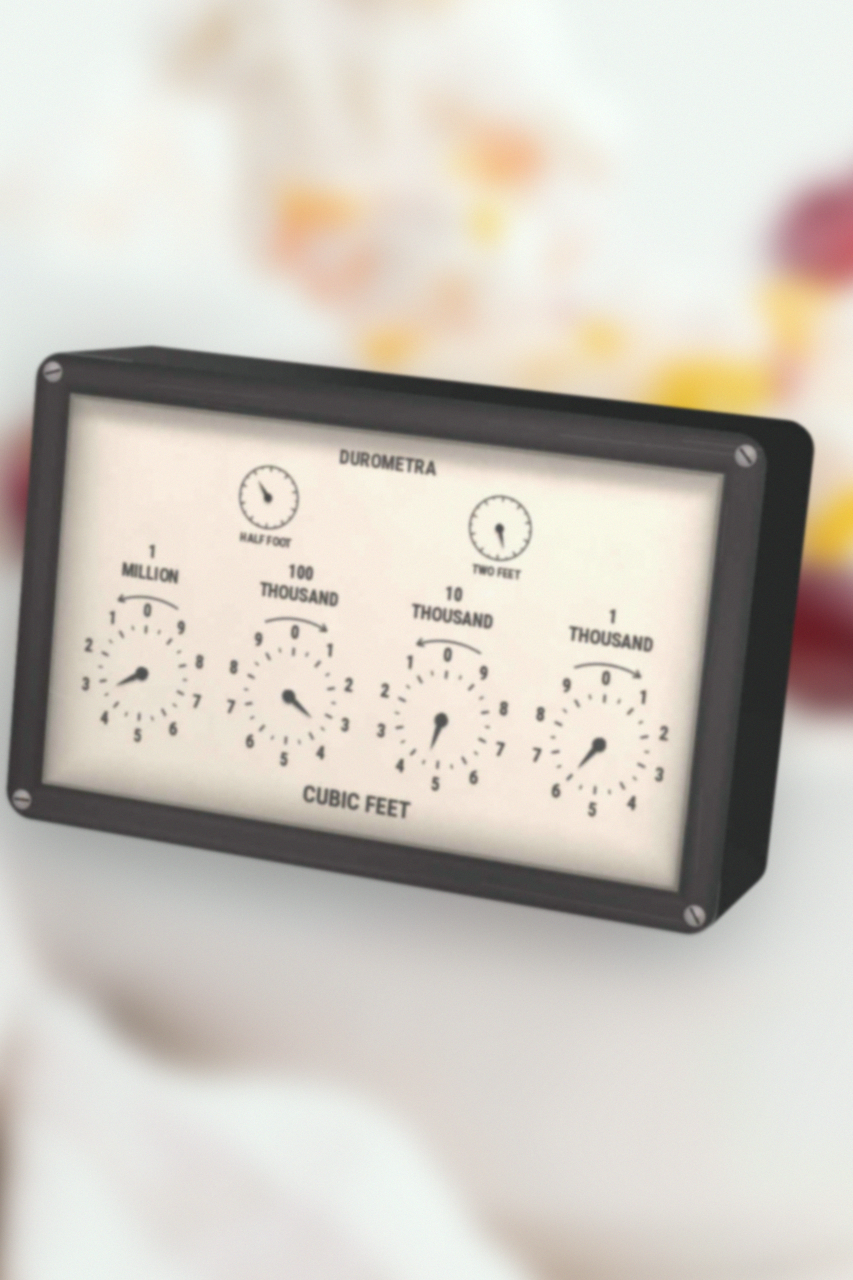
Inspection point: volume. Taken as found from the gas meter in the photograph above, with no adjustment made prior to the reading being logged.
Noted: 334600 ft³
